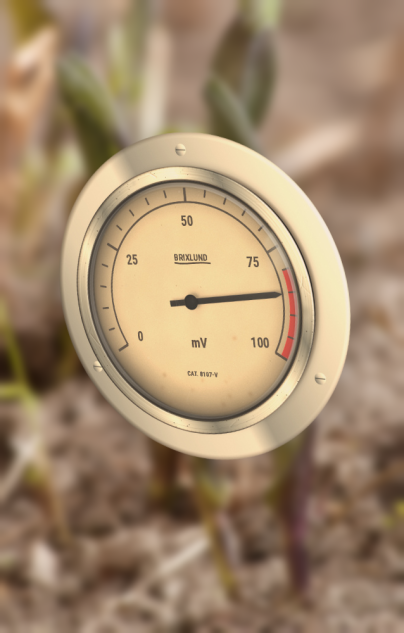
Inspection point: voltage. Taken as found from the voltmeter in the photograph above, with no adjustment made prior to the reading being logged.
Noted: 85 mV
